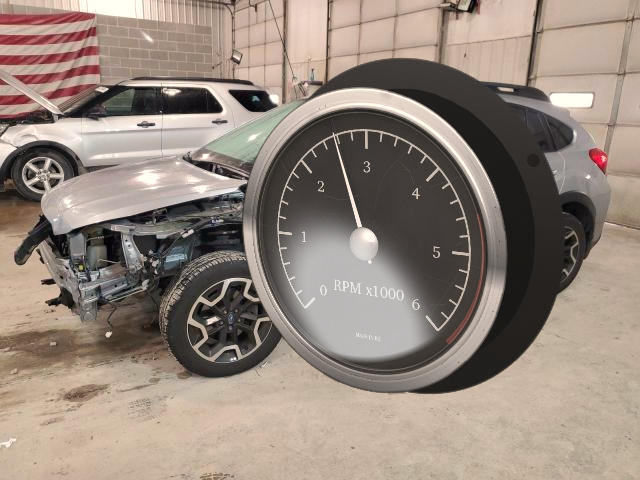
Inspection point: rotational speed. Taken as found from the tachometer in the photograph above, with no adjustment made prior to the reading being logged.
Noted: 2600 rpm
